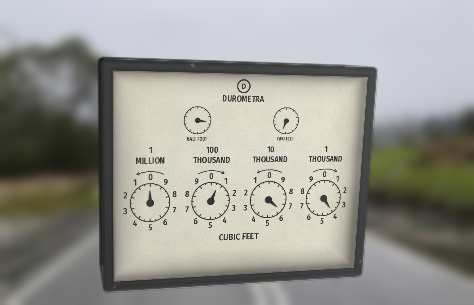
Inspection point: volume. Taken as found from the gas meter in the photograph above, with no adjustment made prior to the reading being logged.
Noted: 6400 ft³
